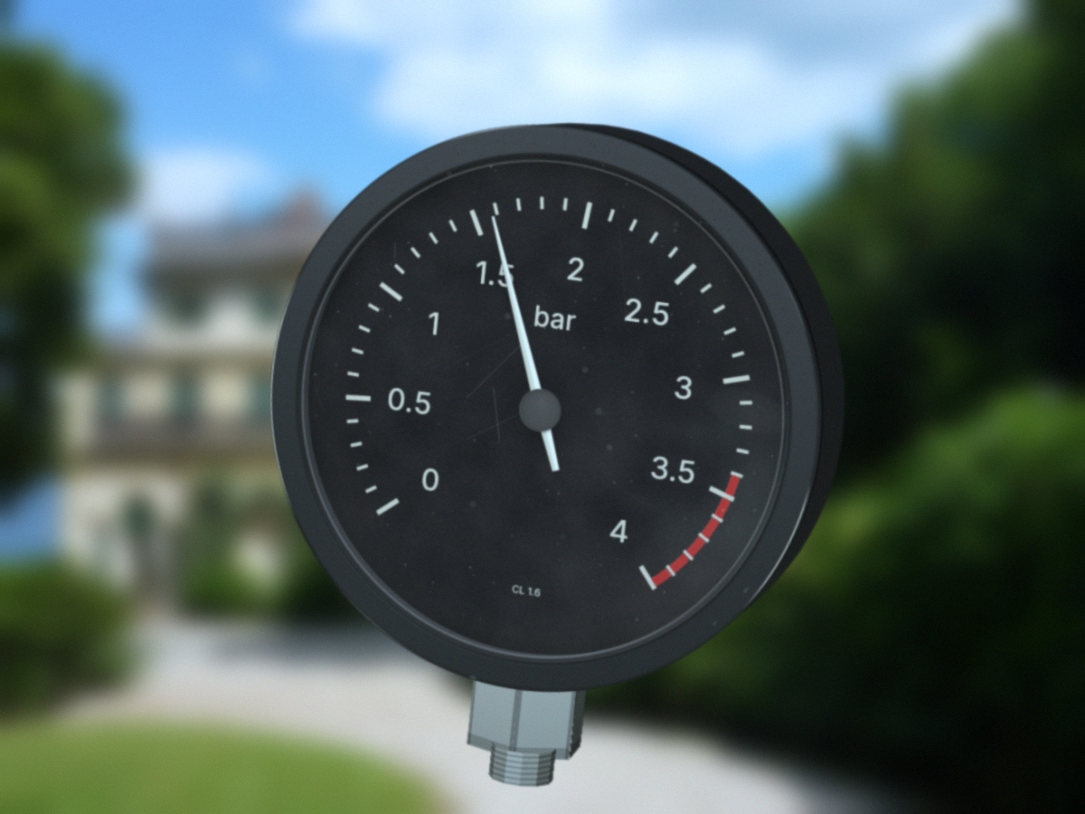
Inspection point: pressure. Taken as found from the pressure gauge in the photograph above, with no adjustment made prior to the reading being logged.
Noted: 1.6 bar
